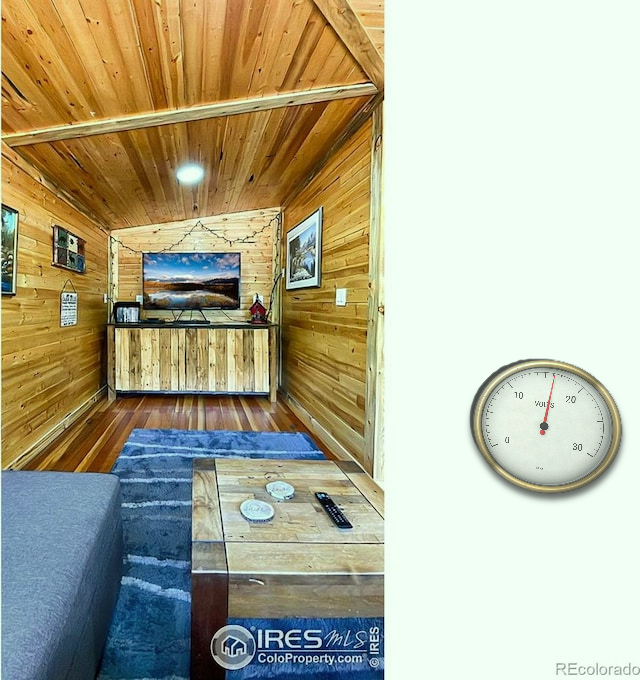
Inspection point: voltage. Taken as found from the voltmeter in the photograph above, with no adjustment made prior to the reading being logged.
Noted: 16 V
